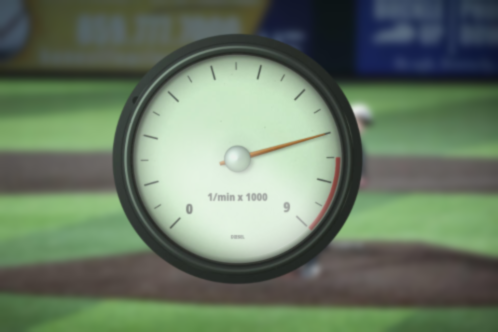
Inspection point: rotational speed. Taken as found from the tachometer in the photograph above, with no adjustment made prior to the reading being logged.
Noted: 7000 rpm
